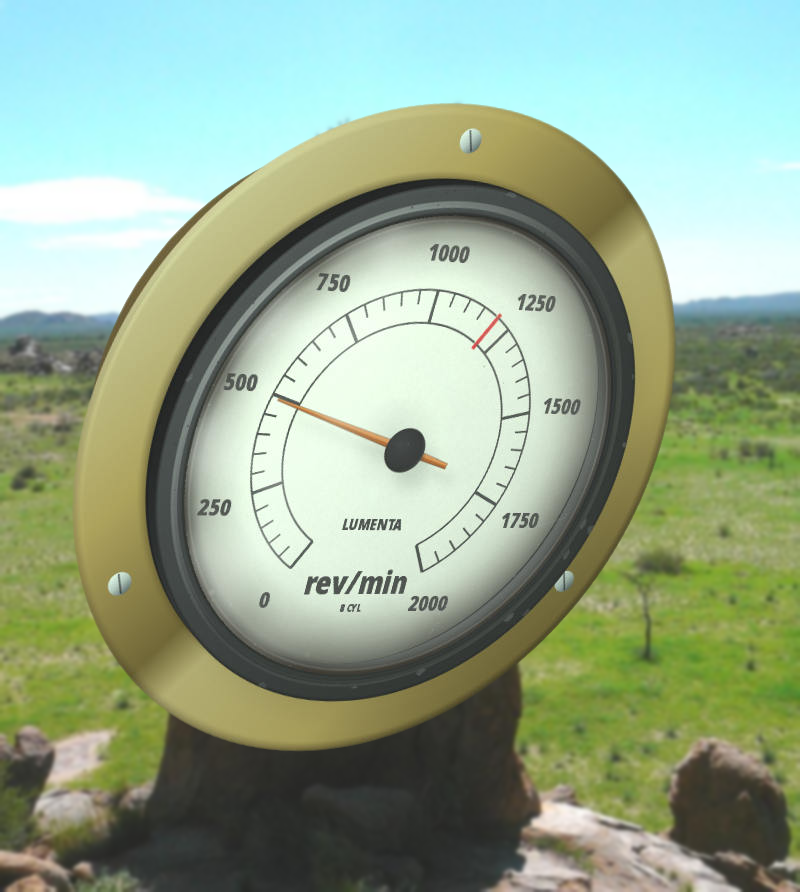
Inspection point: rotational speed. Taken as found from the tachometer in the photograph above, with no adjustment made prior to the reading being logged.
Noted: 500 rpm
